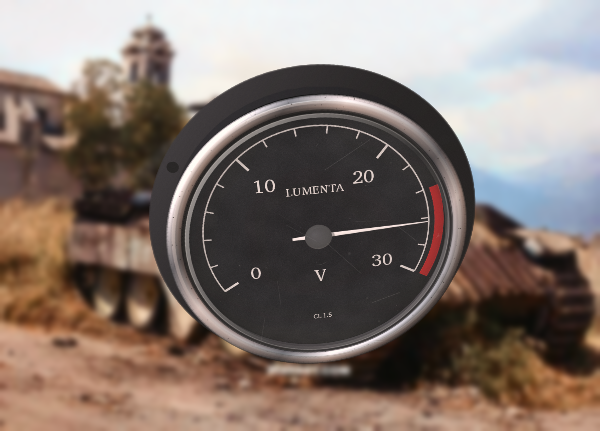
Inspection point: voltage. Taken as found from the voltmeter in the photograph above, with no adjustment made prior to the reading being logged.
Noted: 26 V
